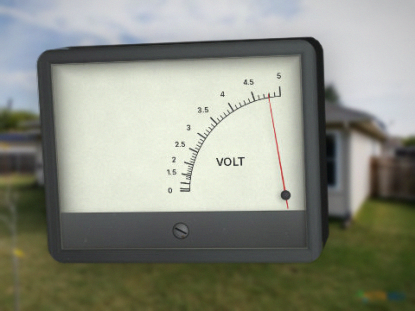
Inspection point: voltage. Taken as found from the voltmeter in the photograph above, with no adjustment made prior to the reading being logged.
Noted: 4.8 V
